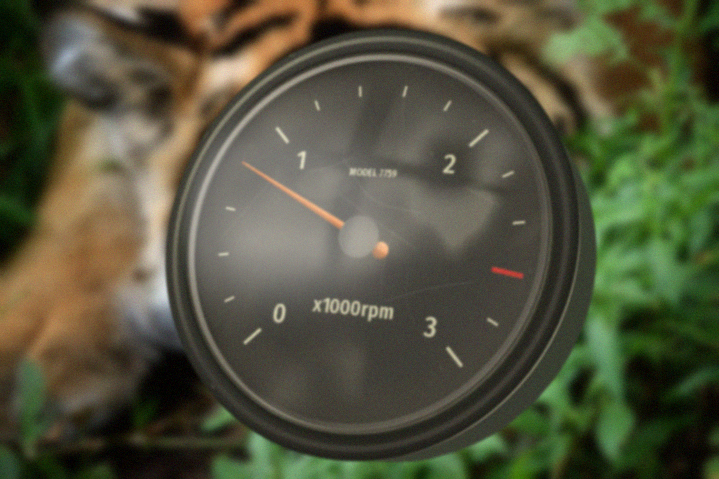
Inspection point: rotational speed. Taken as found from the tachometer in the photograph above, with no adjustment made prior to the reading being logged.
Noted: 800 rpm
